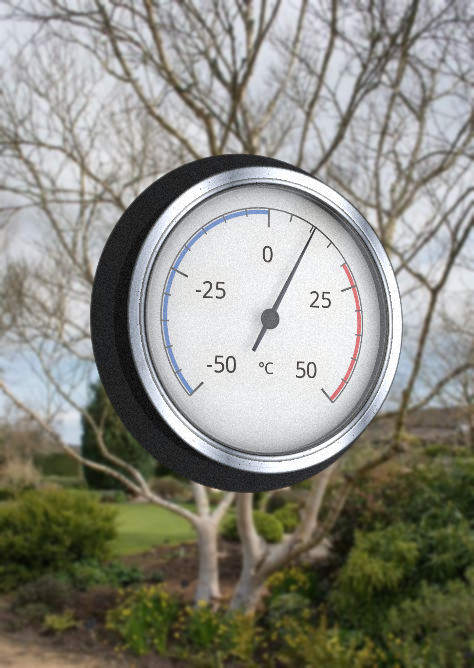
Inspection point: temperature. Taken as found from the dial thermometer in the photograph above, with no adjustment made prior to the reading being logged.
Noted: 10 °C
